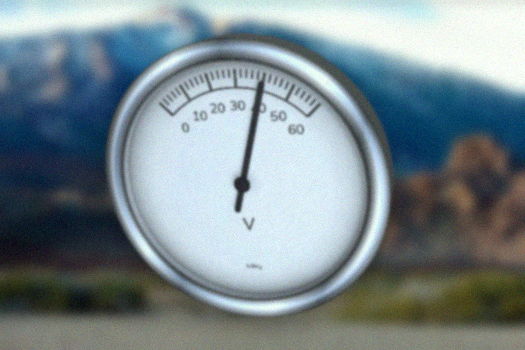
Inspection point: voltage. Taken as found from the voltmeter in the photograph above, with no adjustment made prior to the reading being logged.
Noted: 40 V
